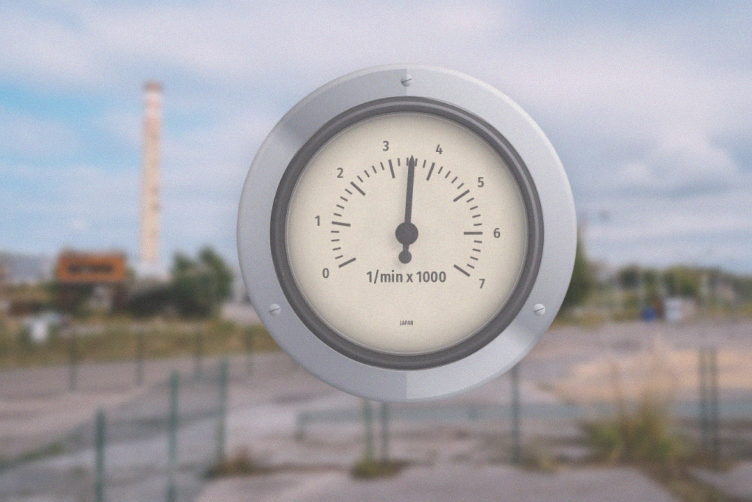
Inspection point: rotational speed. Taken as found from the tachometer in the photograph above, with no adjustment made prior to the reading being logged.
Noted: 3500 rpm
